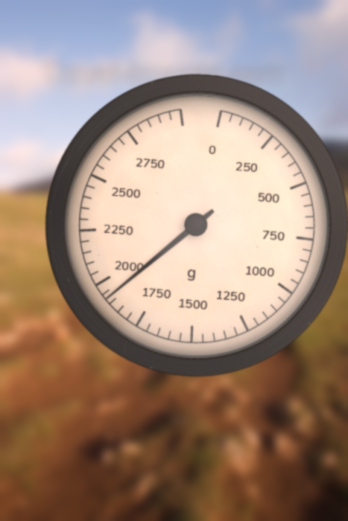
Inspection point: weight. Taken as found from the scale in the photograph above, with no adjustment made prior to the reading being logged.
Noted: 1925 g
